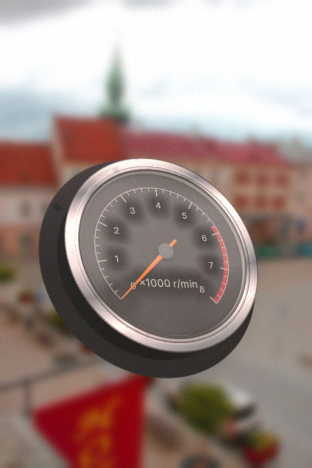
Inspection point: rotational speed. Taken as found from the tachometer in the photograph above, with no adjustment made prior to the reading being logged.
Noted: 0 rpm
